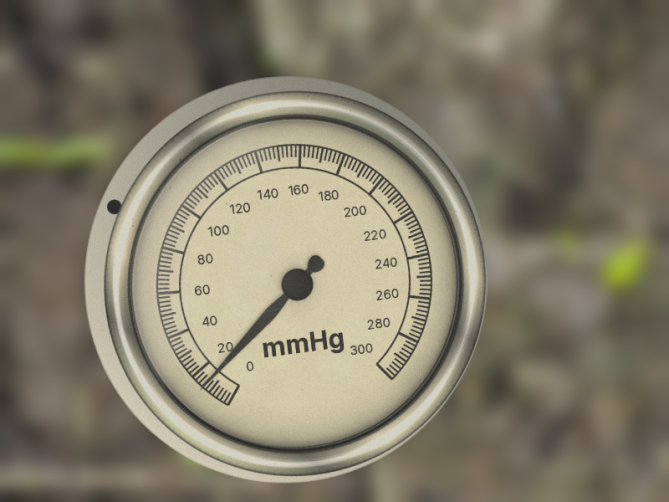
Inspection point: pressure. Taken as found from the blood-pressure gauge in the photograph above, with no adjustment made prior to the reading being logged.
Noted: 14 mmHg
